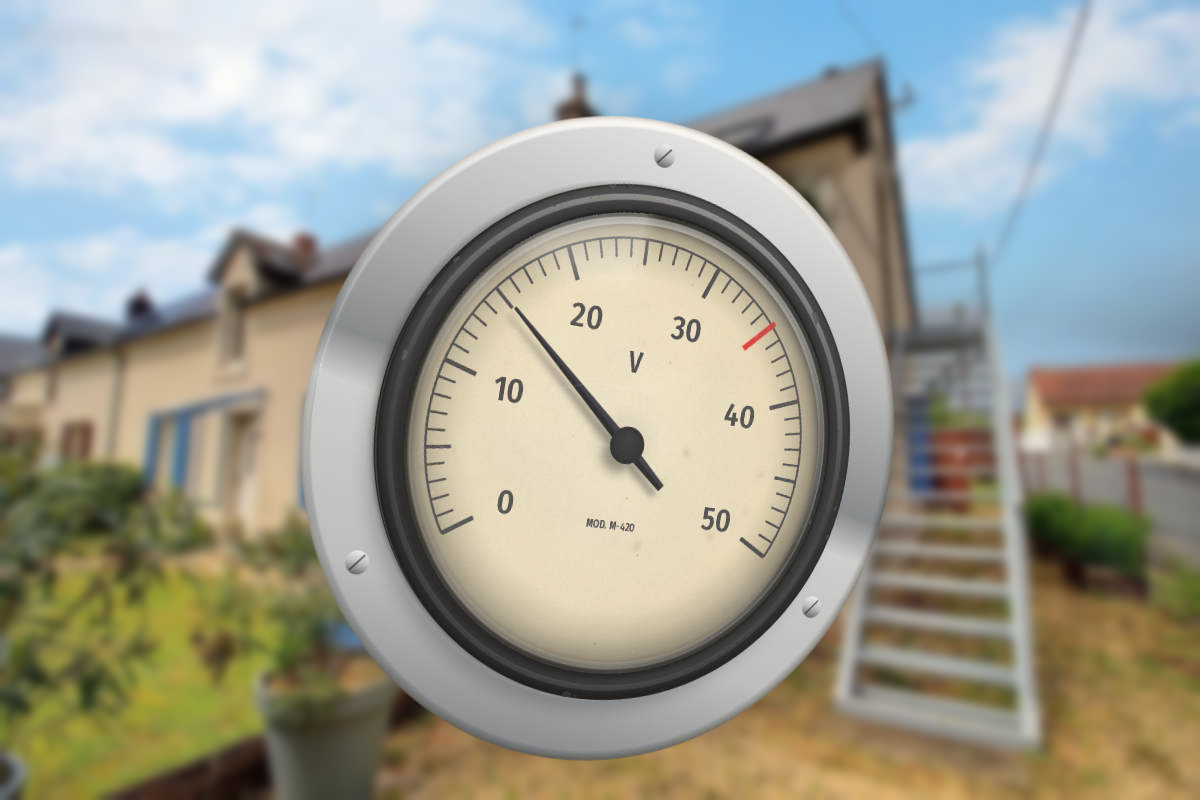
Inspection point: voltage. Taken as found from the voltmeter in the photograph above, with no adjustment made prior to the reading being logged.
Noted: 15 V
